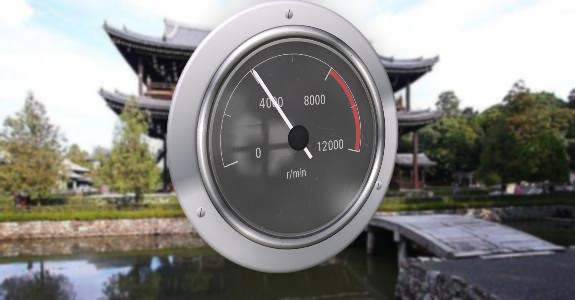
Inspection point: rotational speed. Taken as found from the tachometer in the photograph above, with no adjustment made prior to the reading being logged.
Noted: 4000 rpm
